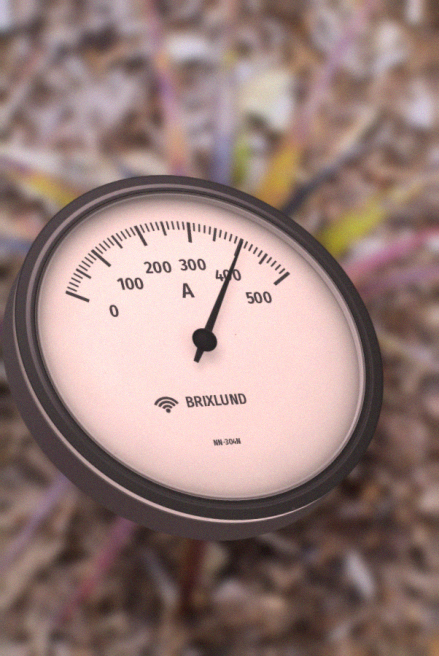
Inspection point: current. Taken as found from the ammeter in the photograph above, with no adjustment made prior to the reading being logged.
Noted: 400 A
